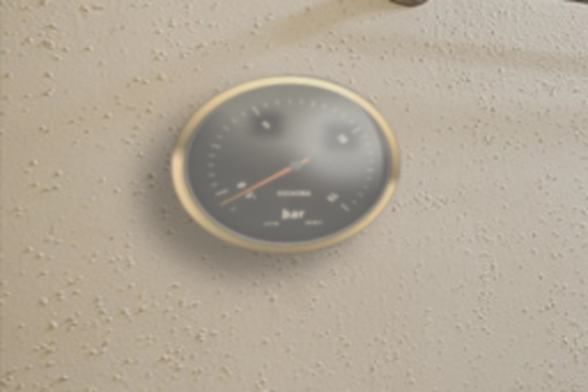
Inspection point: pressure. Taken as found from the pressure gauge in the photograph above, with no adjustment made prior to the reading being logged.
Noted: -0.5 bar
